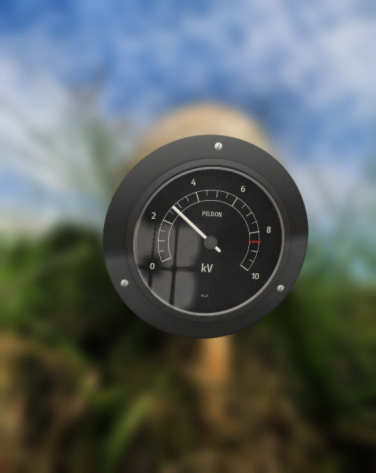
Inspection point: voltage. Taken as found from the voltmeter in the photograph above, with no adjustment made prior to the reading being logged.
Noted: 2.75 kV
